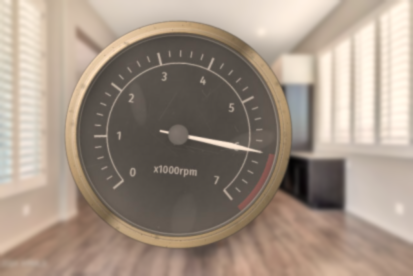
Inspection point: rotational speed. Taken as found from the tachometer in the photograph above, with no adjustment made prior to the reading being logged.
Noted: 6000 rpm
